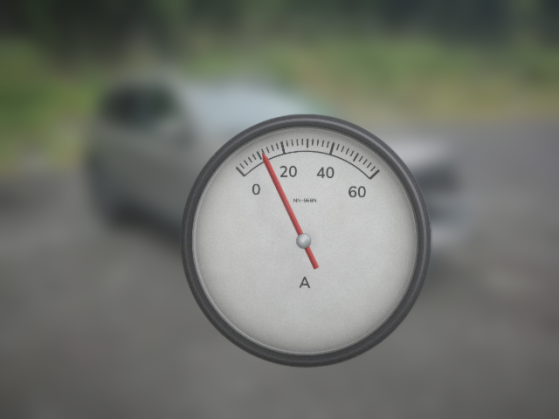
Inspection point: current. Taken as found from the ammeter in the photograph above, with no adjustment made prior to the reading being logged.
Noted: 12 A
